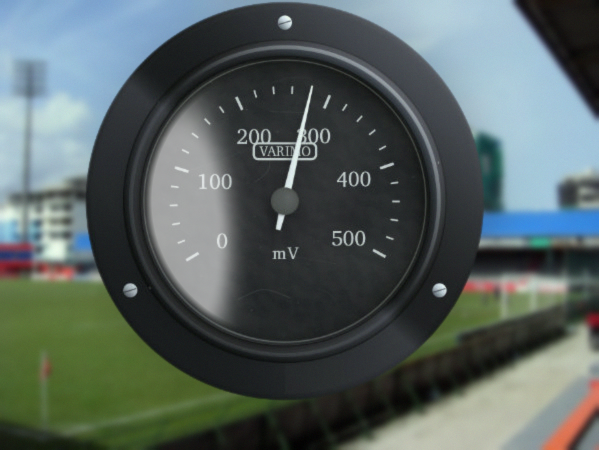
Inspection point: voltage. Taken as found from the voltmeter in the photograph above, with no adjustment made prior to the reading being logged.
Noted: 280 mV
